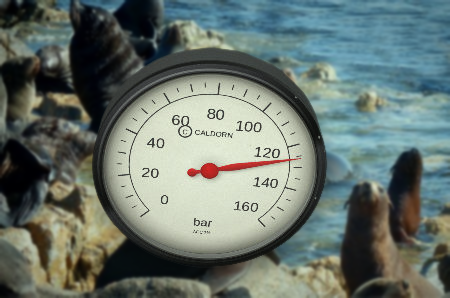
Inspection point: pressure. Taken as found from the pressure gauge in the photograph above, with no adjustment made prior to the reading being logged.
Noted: 125 bar
